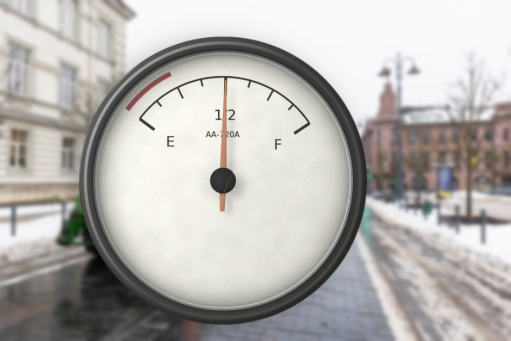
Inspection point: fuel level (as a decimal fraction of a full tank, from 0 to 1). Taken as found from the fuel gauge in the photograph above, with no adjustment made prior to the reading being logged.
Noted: 0.5
